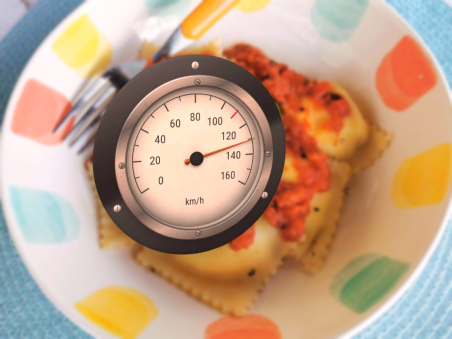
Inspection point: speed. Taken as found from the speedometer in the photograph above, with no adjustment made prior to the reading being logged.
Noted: 130 km/h
